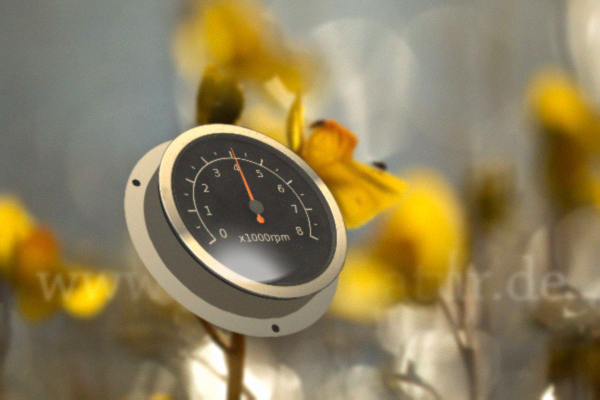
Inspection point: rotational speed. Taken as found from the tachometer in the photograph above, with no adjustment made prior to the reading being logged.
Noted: 4000 rpm
